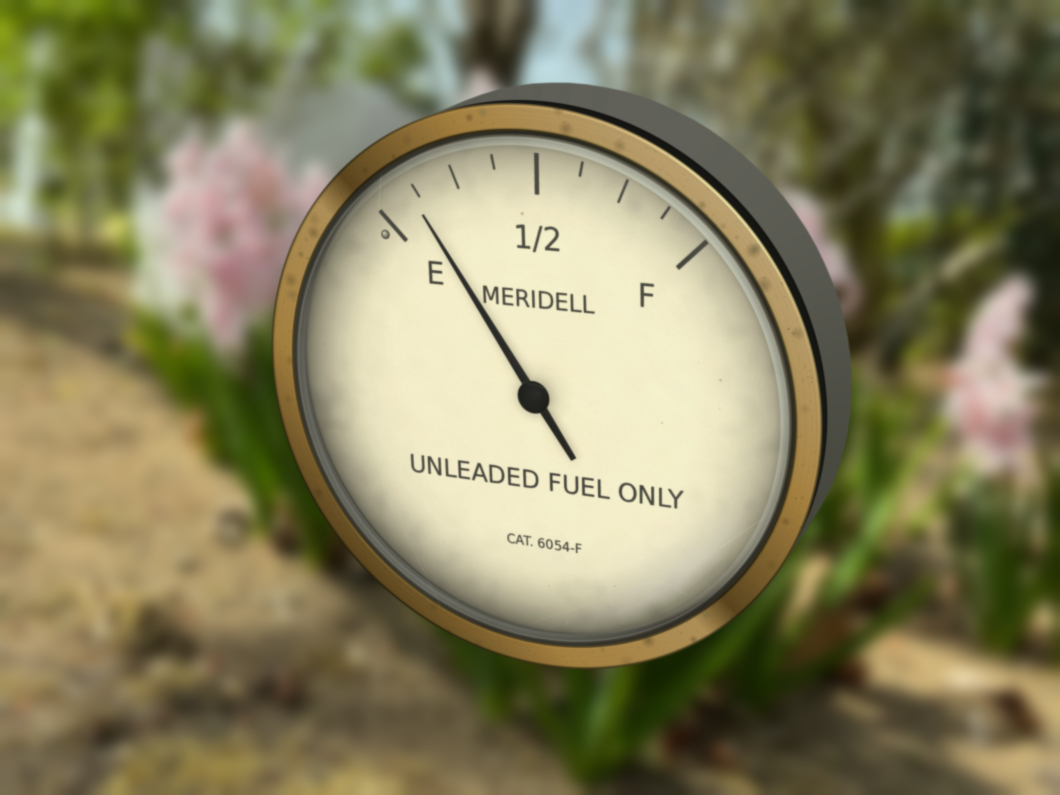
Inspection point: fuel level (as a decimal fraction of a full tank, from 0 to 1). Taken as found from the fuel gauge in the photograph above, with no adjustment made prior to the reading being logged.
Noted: 0.125
